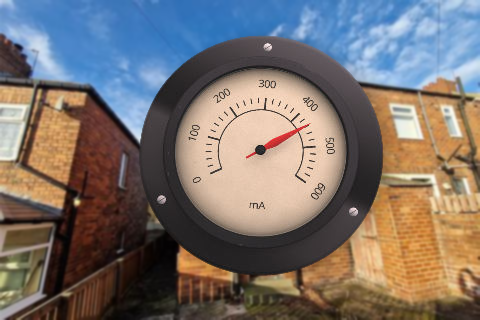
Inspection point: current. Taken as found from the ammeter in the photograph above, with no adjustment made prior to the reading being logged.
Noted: 440 mA
